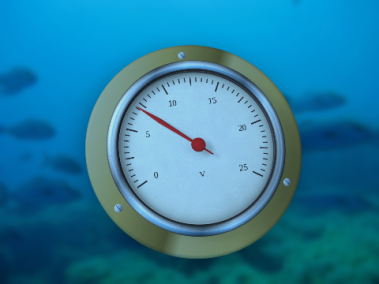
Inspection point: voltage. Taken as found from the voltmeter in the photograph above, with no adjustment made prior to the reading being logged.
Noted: 7 V
